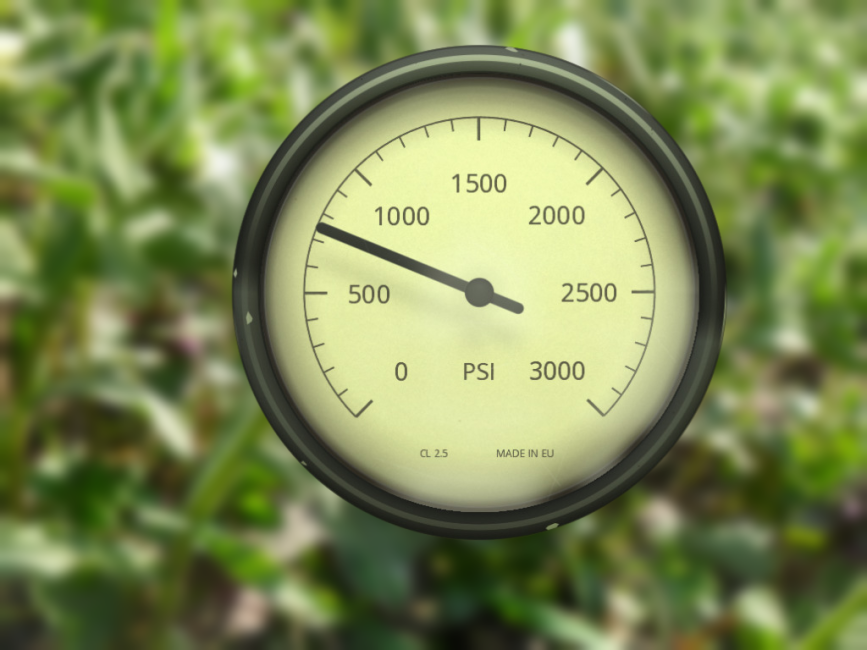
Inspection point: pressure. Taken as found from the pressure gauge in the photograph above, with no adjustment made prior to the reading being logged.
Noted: 750 psi
